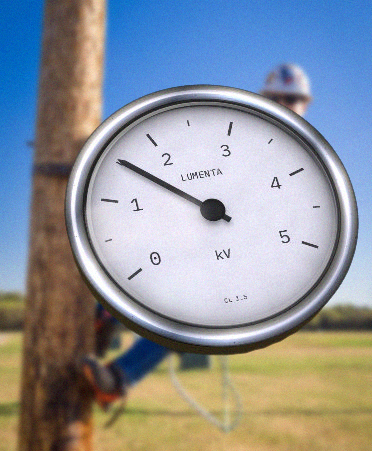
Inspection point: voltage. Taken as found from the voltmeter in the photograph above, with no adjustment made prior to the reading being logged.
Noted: 1.5 kV
